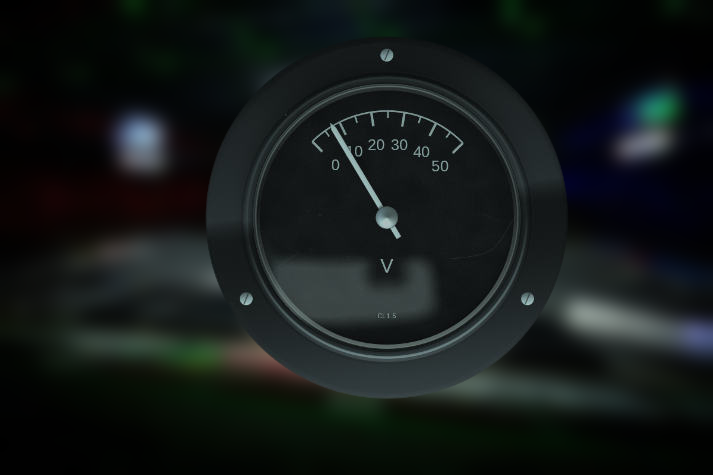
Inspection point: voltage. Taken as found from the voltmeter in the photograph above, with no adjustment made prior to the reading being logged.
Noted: 7.5 V
